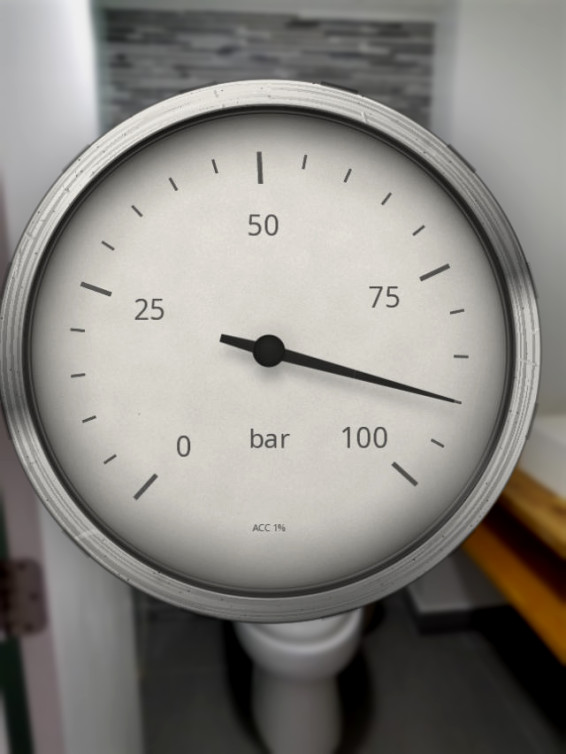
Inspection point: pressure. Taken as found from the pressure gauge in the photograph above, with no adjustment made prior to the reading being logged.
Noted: 90 bar
